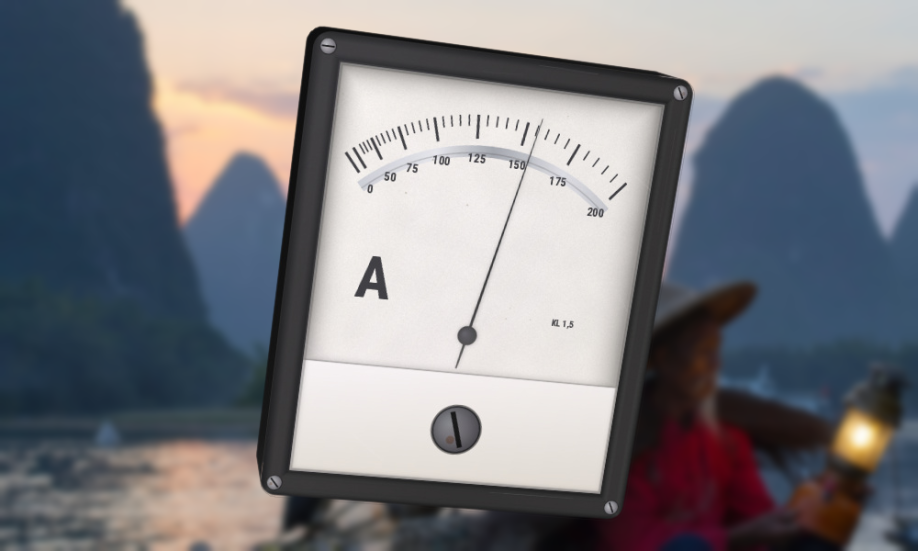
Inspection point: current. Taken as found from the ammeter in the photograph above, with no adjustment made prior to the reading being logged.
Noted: 155 A
